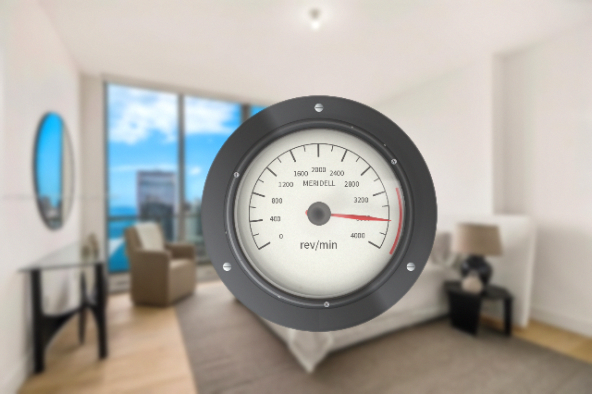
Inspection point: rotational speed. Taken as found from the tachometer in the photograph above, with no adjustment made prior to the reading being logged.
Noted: 3600 rpm
